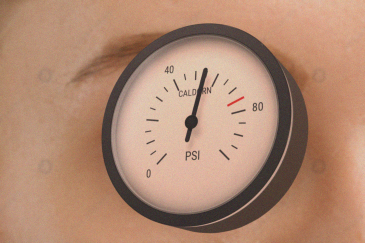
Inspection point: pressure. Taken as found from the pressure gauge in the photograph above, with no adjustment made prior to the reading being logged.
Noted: 55 psi
